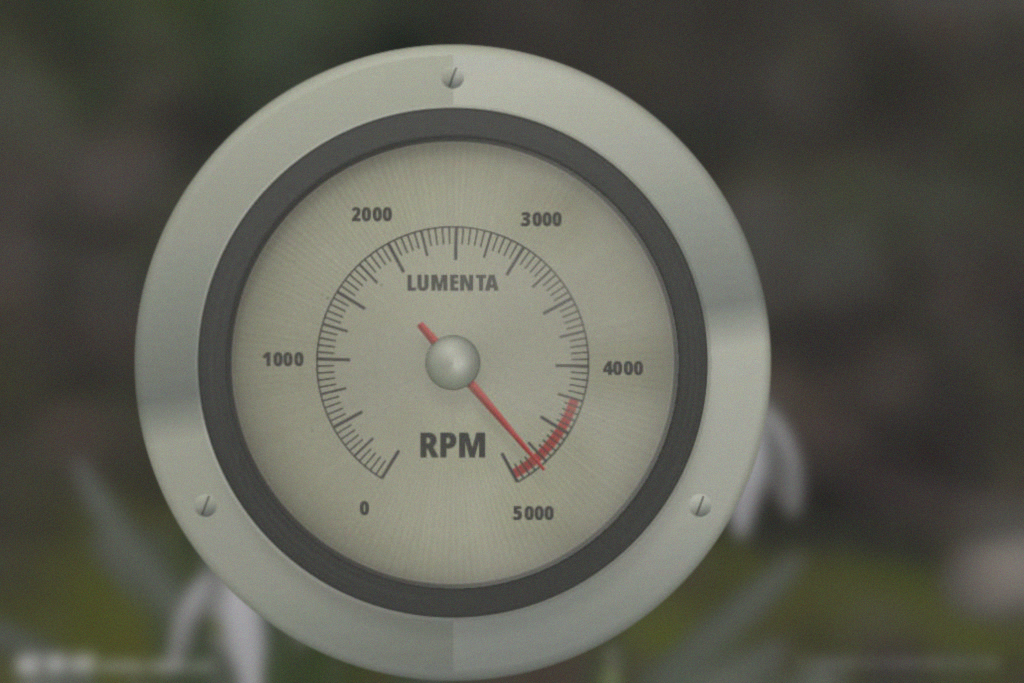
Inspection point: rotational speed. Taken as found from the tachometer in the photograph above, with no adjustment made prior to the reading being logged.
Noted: 4800 rpm
